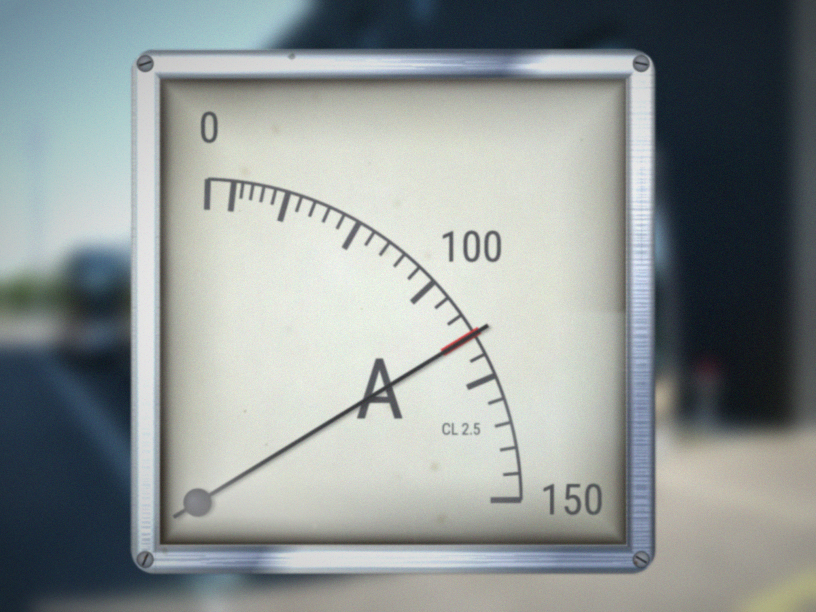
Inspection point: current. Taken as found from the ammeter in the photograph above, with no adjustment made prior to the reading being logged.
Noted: 115 A
